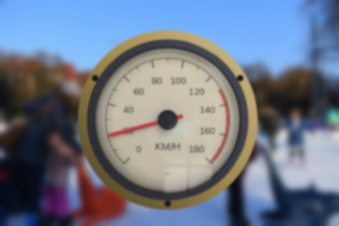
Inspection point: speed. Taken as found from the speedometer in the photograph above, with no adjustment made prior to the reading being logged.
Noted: 20 km/h
